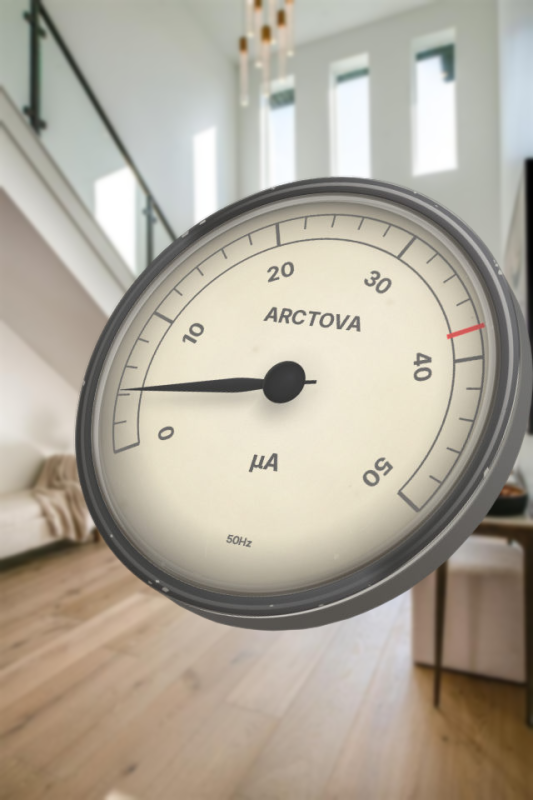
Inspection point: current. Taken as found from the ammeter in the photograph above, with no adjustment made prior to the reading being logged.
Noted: 4 µA
